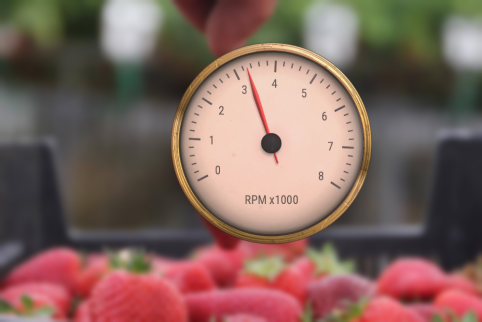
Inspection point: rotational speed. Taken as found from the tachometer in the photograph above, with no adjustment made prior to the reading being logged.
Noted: 3300 rpm
